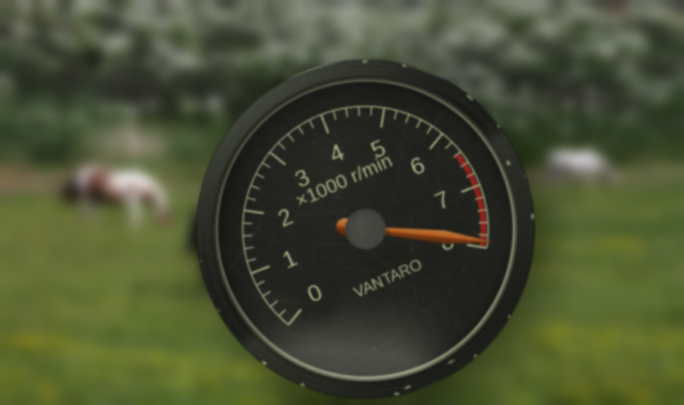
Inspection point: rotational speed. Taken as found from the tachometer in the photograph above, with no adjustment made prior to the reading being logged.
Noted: 7900 rpm
